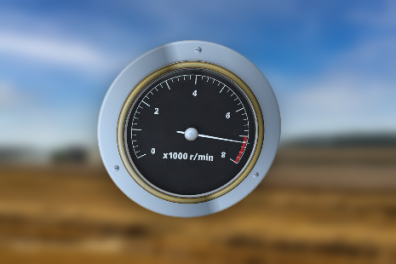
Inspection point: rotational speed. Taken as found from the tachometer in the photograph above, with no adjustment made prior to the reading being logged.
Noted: 7200 rpm
